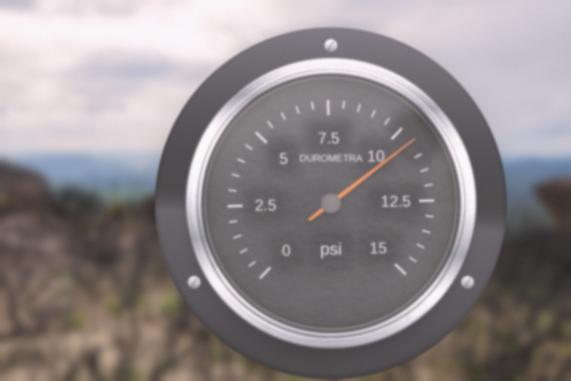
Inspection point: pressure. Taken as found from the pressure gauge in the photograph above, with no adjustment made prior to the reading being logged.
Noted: 10.5 psi
